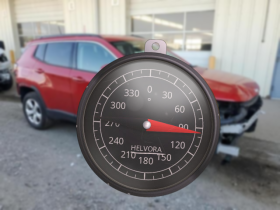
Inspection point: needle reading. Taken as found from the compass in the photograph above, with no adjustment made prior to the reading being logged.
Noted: 95 °
